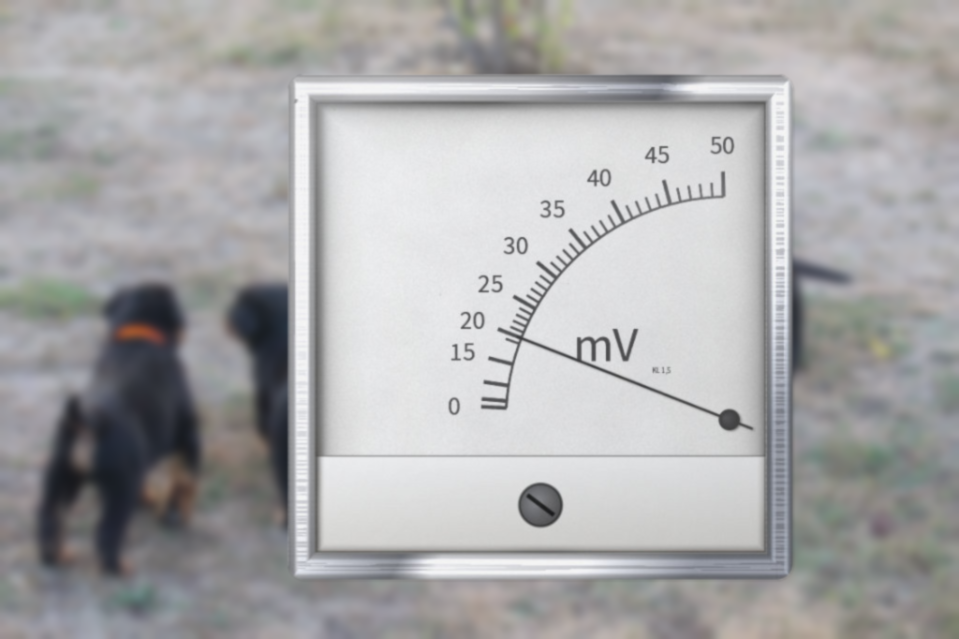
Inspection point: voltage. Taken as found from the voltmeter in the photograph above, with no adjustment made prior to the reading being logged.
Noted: 20 mV
